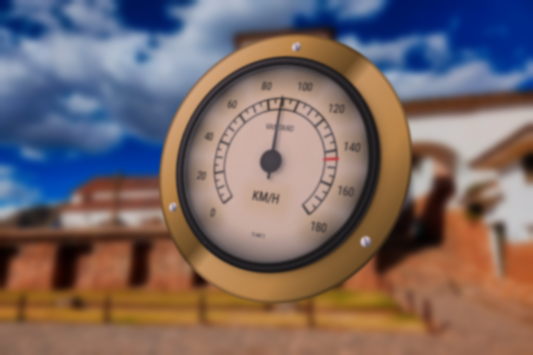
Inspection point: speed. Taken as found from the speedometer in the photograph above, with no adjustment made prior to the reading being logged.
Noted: 90 km/h
